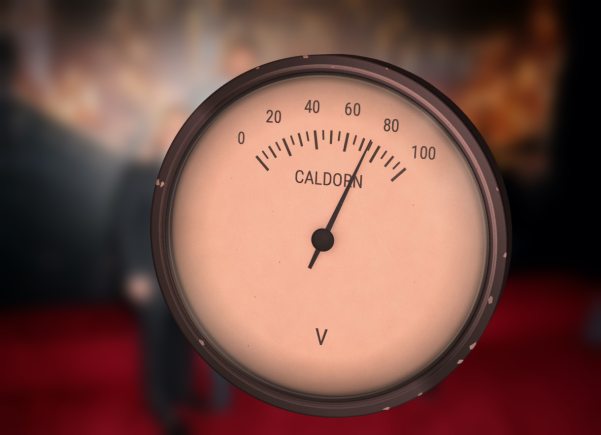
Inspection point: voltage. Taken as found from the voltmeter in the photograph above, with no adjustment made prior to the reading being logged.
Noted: 75 V
